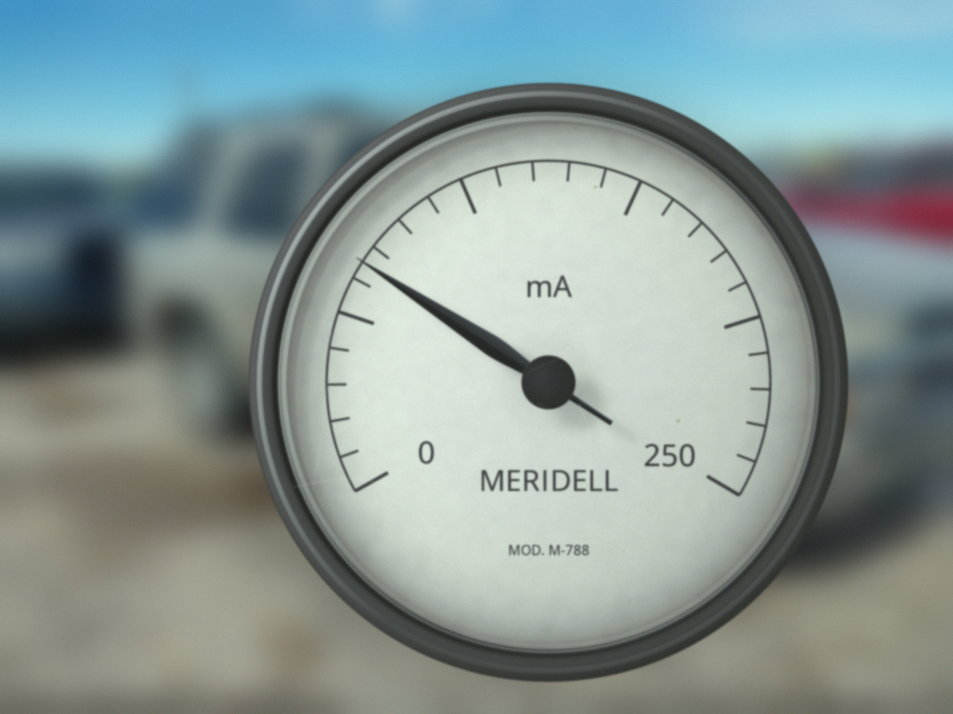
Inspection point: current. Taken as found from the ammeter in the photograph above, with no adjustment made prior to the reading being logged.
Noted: 65 mA
